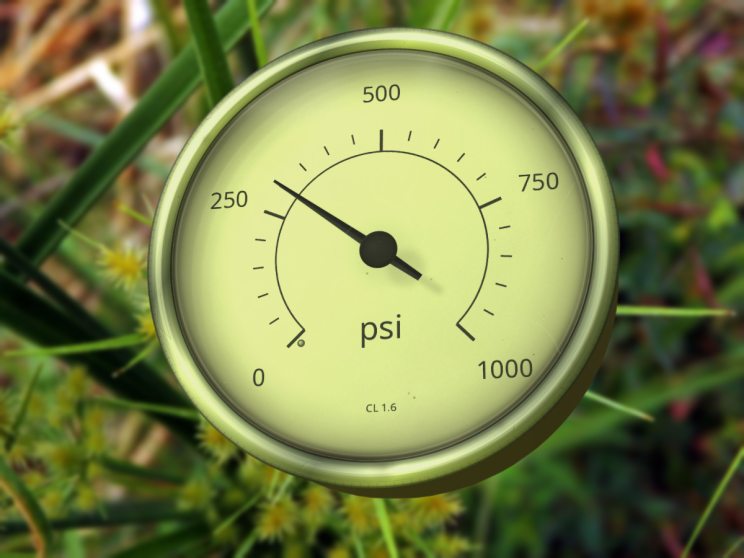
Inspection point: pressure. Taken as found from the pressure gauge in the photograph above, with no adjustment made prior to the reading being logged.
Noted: 300 psi
